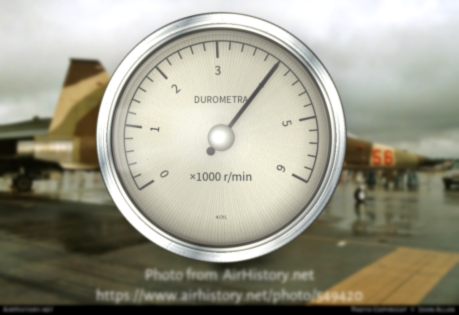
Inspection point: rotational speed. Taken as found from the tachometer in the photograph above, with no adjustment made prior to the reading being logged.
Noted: 4000 rpm
